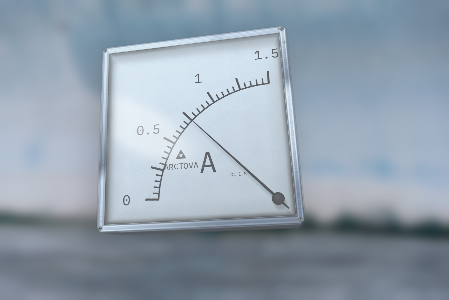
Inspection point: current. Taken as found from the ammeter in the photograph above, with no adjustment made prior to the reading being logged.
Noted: 0.75 A
